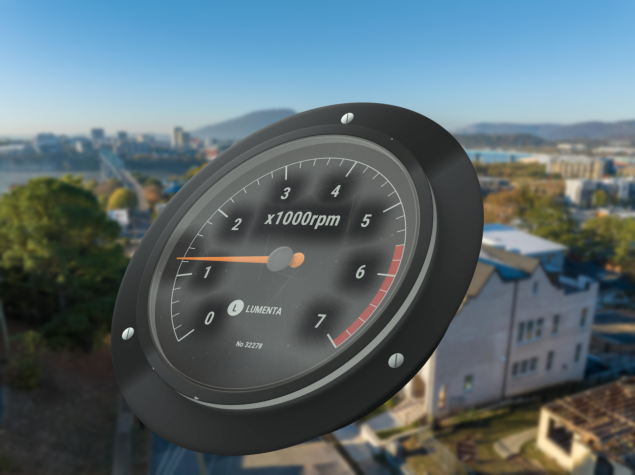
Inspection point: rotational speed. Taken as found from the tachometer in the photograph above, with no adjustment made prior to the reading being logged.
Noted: 1200 rpm
